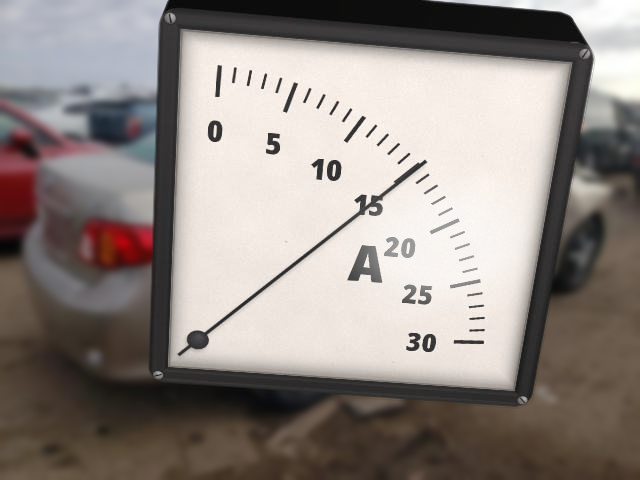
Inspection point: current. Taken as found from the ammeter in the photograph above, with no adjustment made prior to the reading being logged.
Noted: 15 A
